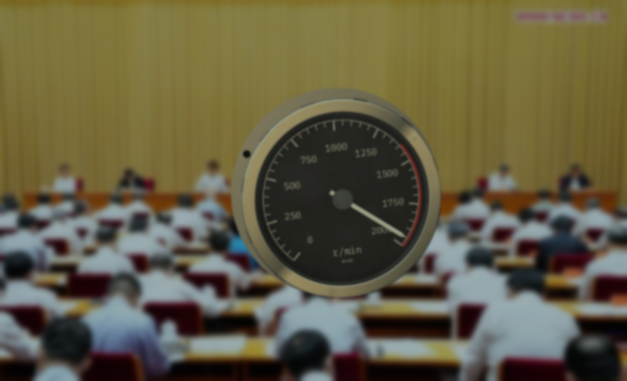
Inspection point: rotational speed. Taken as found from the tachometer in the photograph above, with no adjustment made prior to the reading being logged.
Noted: 1950 rpm
